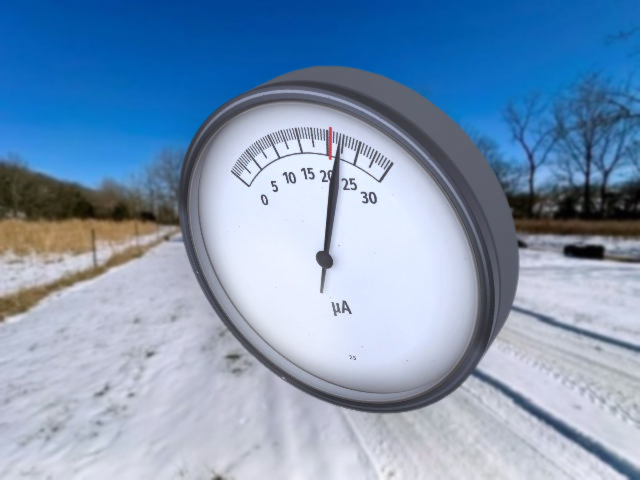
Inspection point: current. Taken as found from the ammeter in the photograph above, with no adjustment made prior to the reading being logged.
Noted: 22.5 µA
